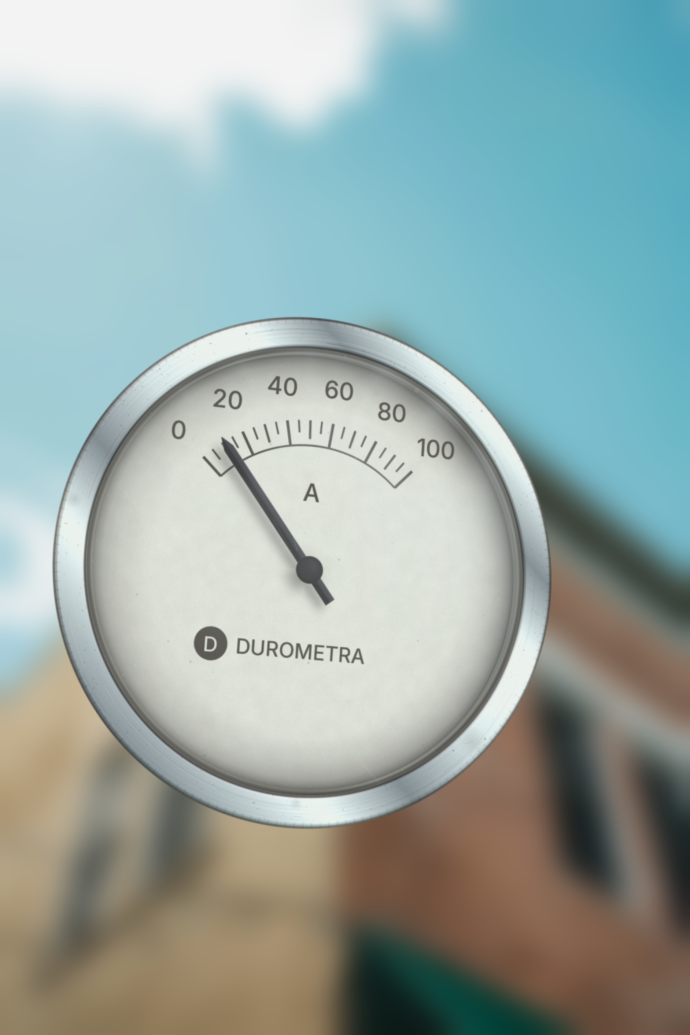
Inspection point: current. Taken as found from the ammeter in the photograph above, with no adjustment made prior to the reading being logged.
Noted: 10 A
